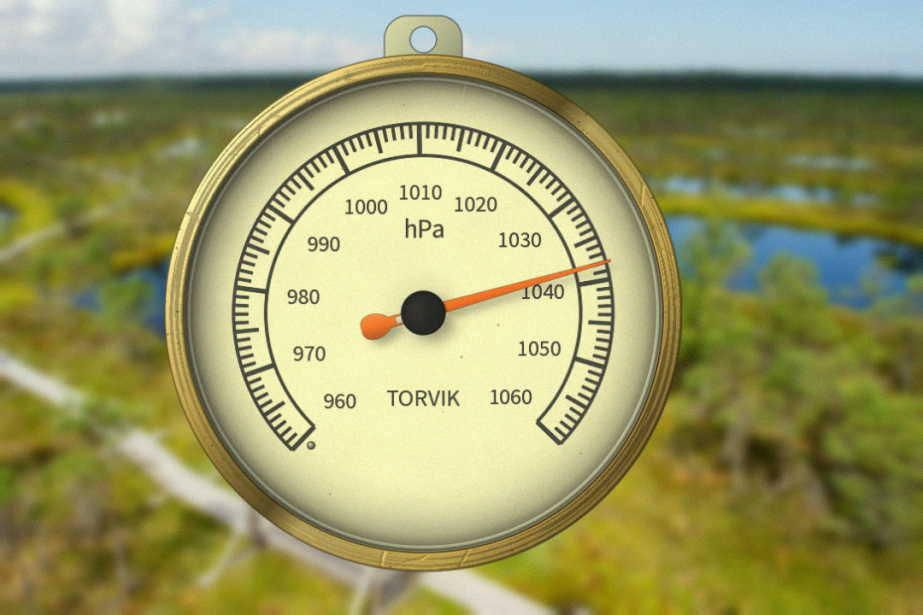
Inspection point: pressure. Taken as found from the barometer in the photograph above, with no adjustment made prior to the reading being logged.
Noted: 1038 hPa
